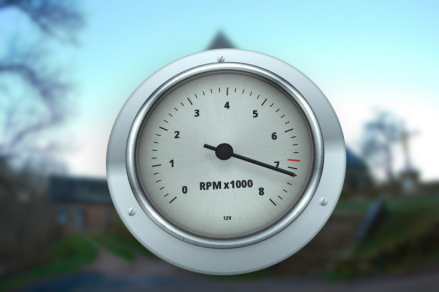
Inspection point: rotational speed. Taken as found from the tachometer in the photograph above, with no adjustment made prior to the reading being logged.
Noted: 7200 rpm
